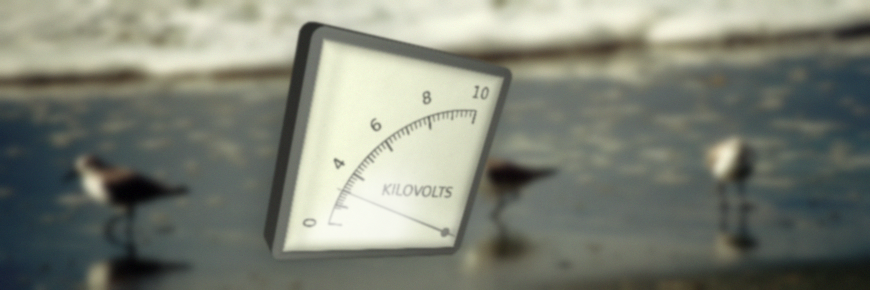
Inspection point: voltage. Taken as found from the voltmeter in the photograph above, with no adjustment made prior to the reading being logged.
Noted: 3 kV
